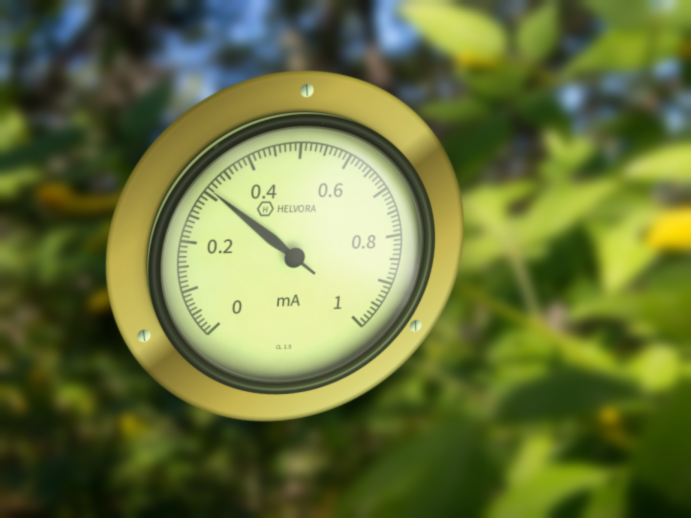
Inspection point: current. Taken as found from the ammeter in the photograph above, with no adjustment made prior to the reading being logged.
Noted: 0.31 mA
